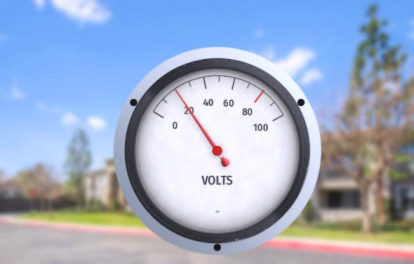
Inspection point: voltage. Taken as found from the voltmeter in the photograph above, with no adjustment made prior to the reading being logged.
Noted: 20 V
